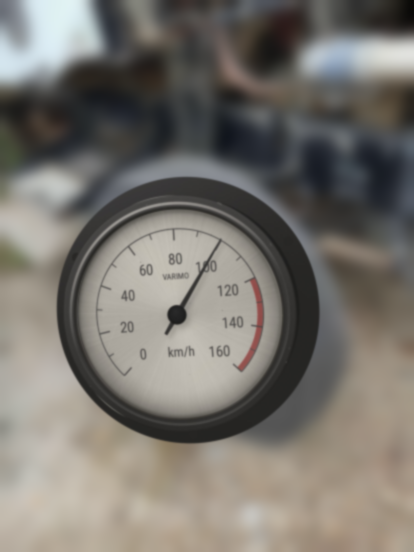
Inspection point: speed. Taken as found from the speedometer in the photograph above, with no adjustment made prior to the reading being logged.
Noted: 100 km/h
